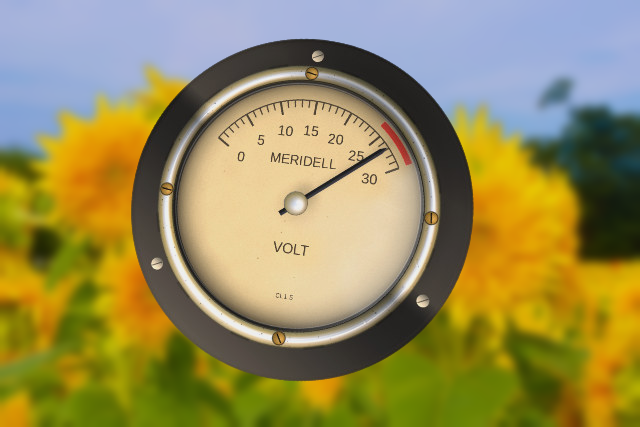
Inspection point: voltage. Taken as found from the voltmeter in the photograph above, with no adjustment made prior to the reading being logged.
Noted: 27 V
